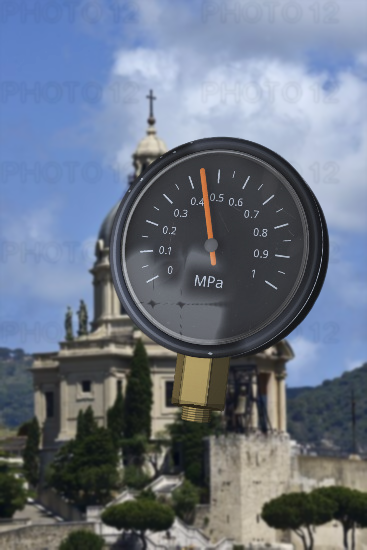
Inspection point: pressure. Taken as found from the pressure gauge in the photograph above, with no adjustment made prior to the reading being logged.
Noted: 0.45 MPa
